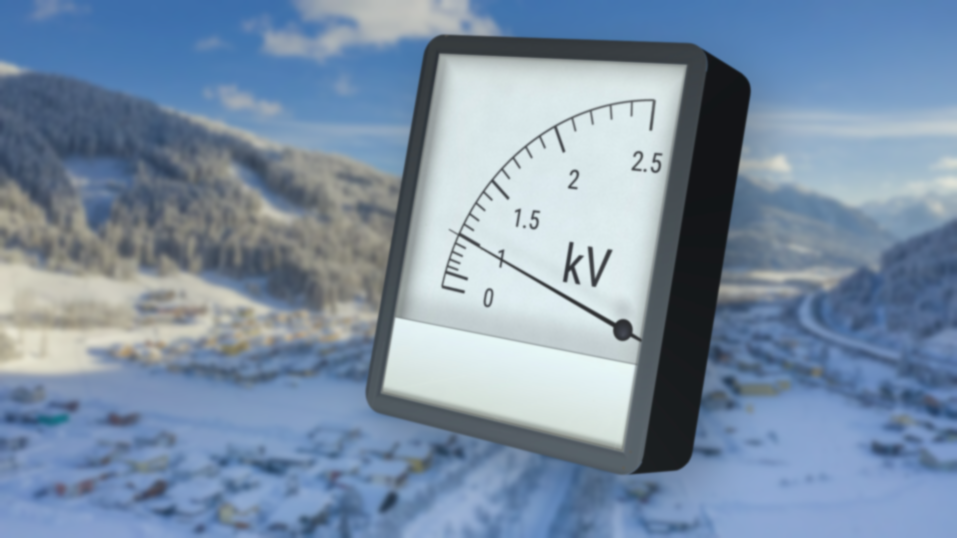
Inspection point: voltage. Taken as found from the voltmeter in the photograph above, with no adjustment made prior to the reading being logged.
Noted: 1 kV
